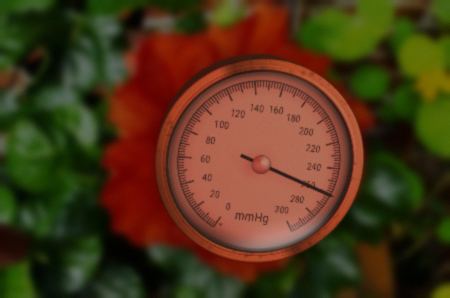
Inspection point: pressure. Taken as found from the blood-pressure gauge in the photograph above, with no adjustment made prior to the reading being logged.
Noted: 260 mmHg
